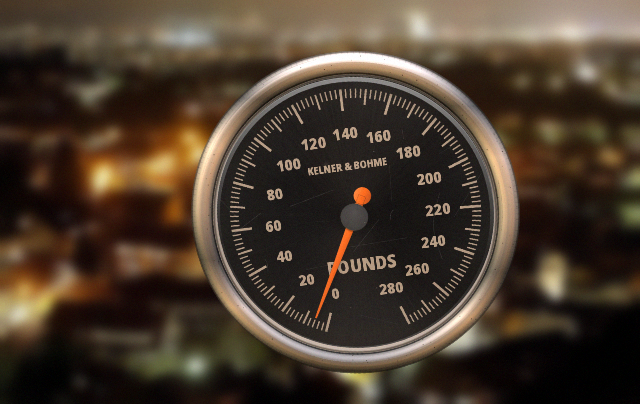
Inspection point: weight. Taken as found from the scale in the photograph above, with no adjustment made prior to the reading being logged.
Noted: 6 lb
